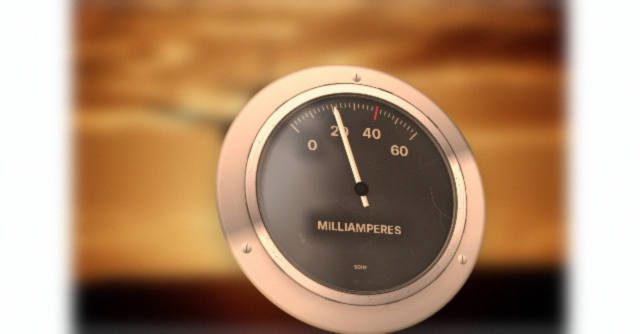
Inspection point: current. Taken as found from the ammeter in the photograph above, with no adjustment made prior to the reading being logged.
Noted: 20 mA
